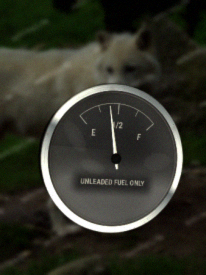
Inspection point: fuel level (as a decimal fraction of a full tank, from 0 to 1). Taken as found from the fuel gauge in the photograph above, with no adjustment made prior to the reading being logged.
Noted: 0.375
